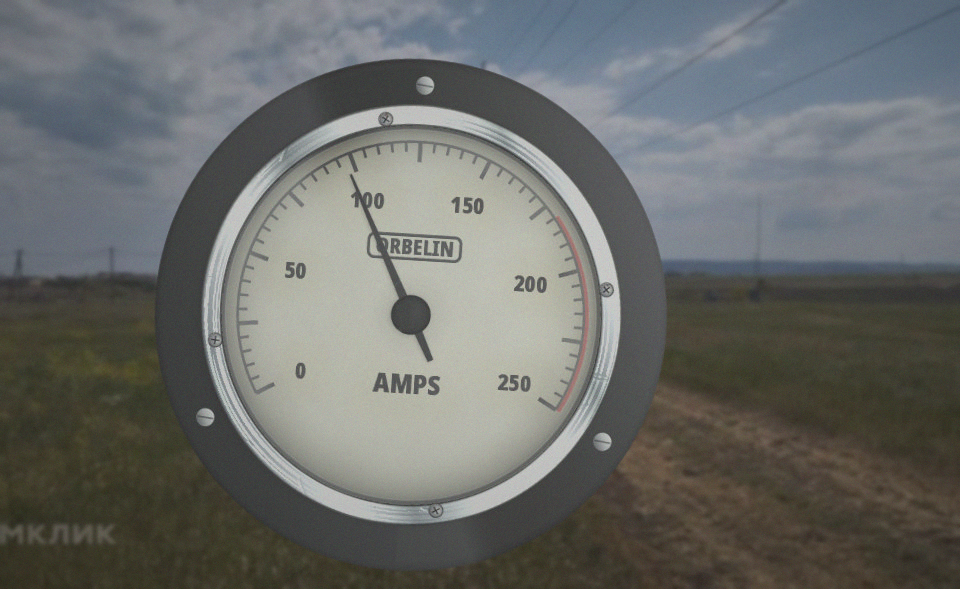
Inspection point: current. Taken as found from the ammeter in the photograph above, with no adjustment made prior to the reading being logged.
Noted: 97.5 A
